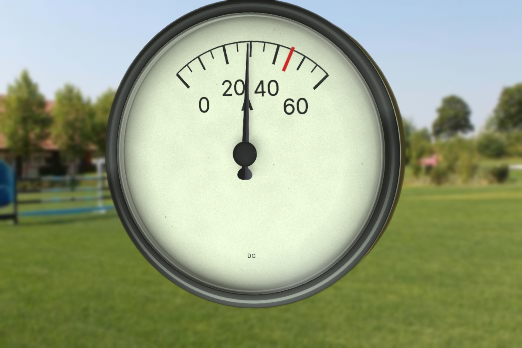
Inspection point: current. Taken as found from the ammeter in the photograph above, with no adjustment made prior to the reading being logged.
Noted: 30 A
